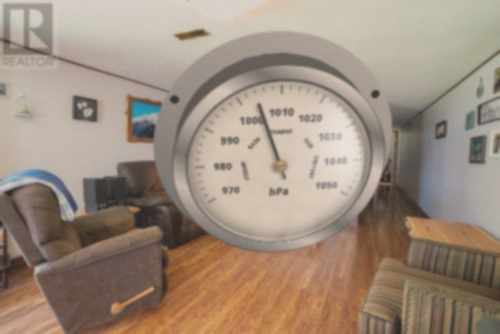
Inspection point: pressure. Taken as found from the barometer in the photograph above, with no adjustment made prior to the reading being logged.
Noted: 1004 hPa
